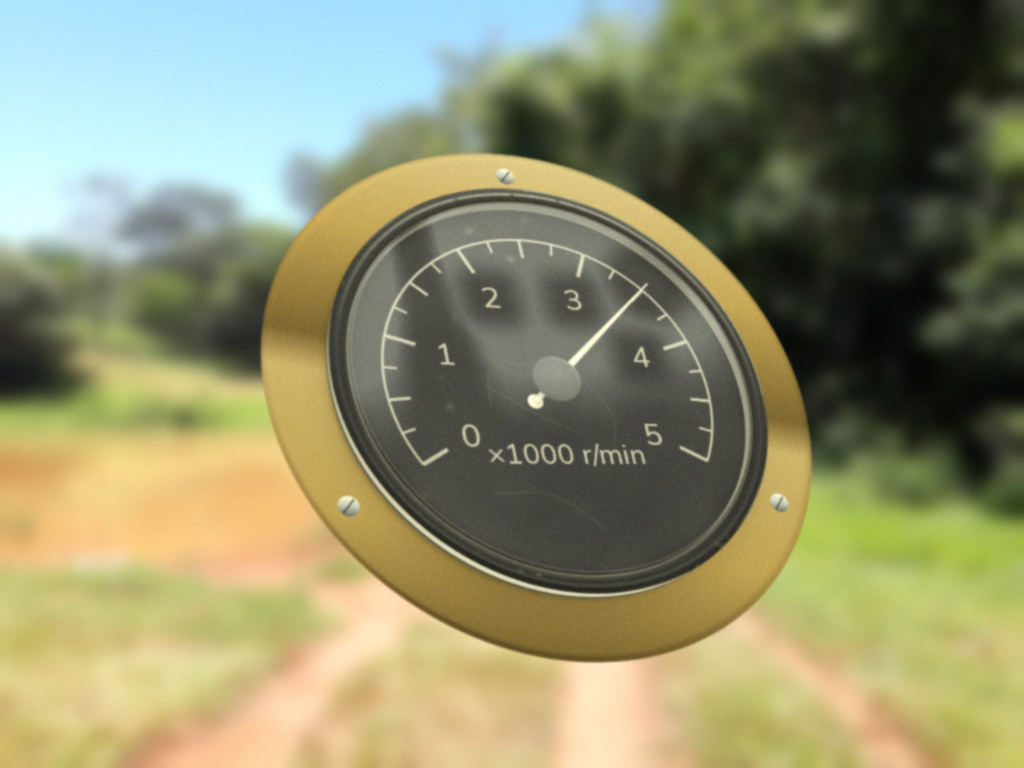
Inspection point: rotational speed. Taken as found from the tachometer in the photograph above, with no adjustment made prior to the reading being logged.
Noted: 3500 rpm
